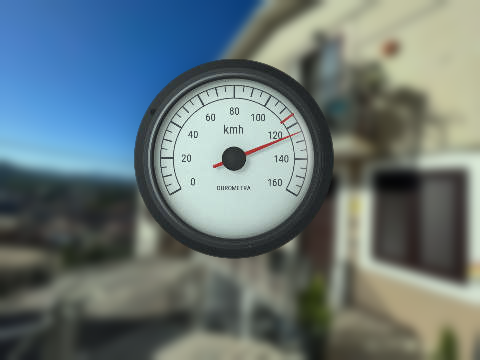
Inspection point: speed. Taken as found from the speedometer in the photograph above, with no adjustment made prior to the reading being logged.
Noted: 125 km/h
